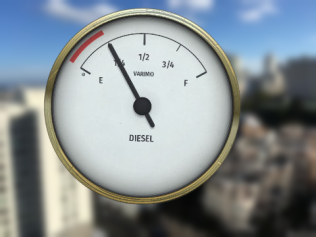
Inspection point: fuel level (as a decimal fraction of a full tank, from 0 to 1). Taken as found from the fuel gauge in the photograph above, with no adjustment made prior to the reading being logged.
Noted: 0.25
